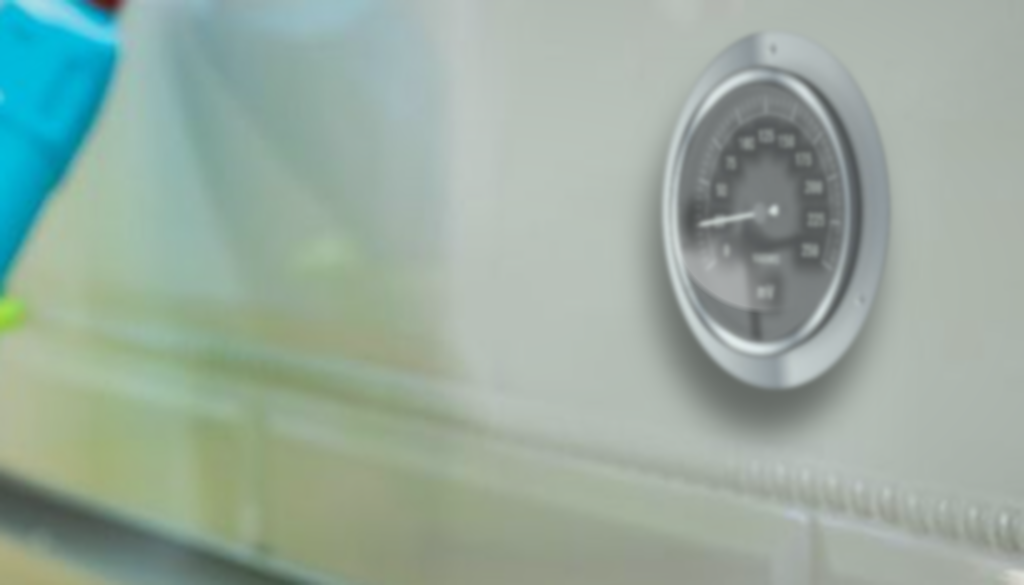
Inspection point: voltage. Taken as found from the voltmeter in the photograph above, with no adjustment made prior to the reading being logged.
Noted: 25 mV
